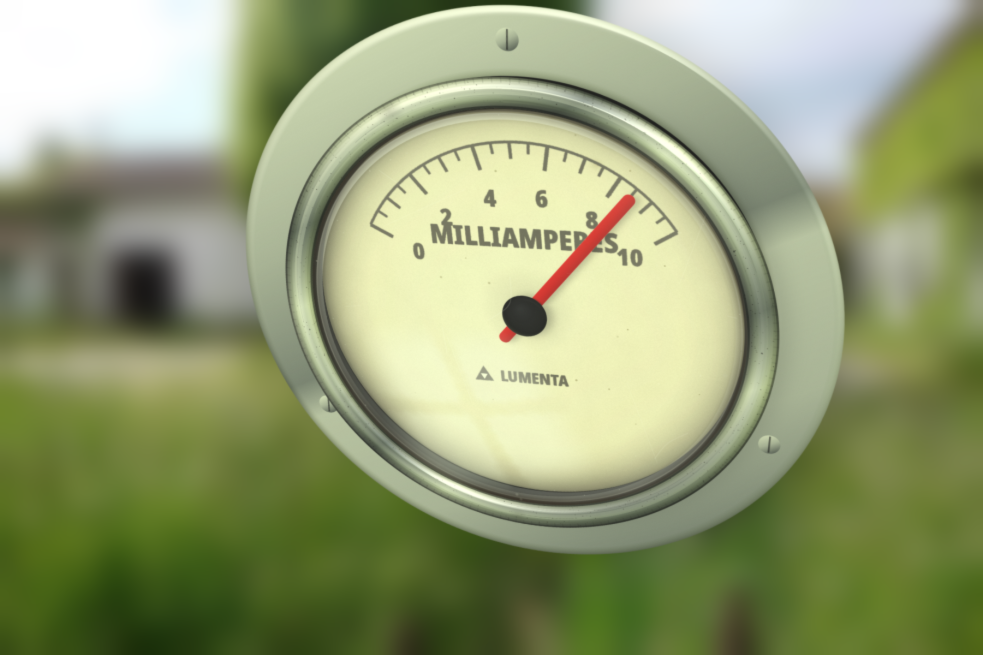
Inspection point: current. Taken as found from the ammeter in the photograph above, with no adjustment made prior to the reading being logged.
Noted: 8.5 mA
